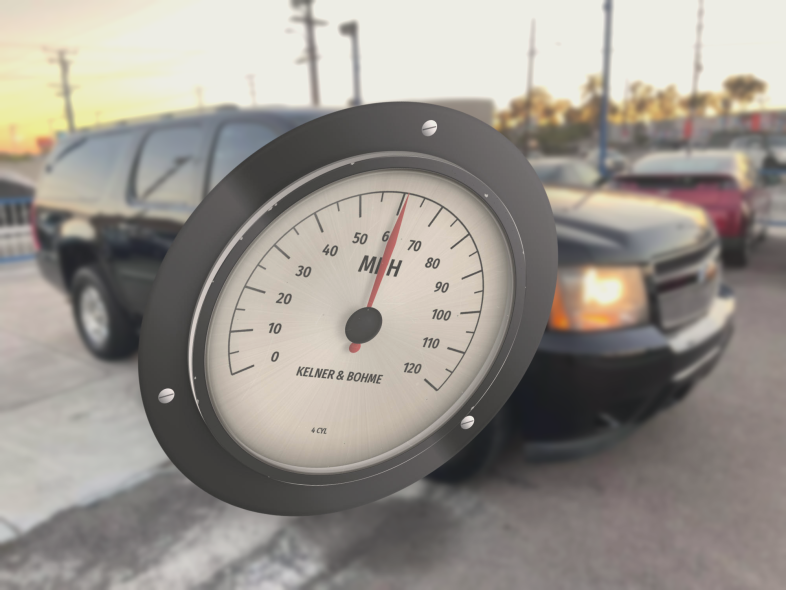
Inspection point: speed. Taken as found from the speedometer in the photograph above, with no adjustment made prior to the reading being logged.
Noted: 60 mph
